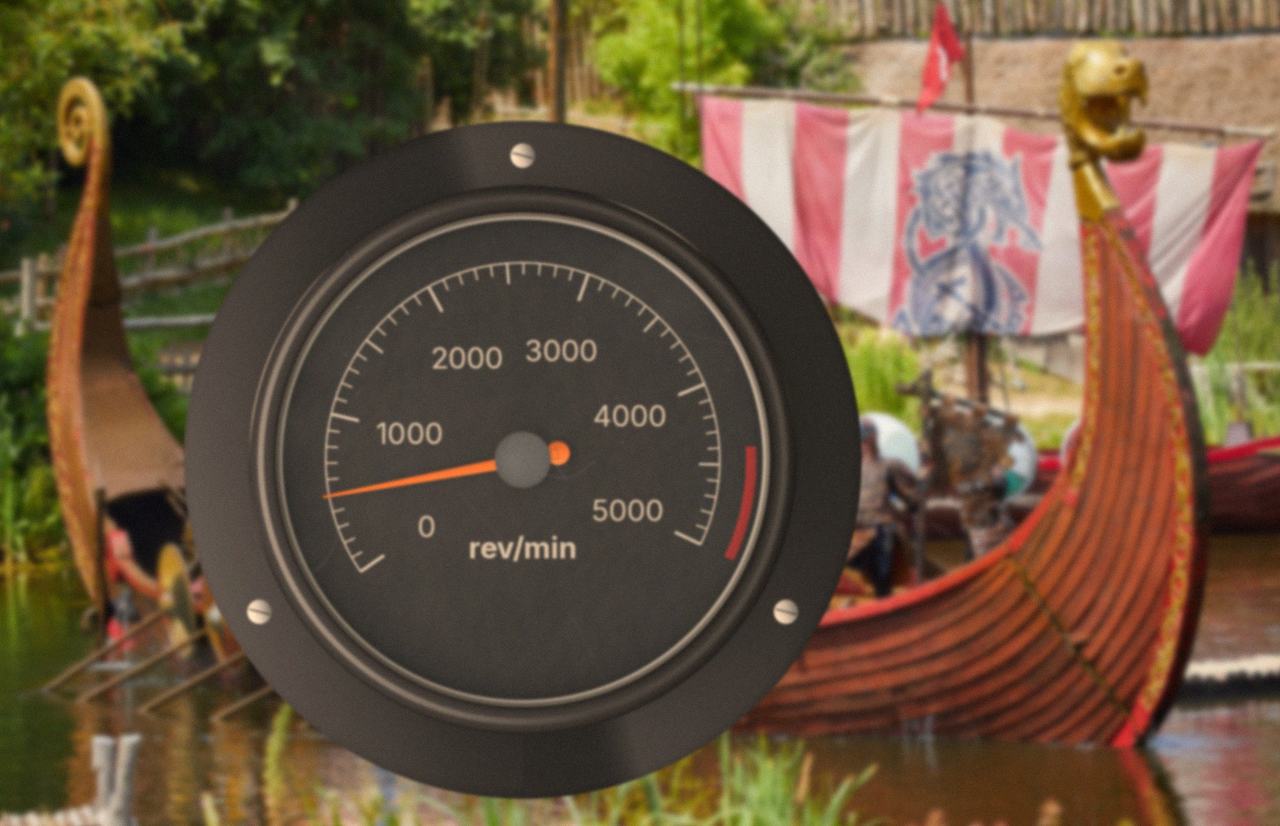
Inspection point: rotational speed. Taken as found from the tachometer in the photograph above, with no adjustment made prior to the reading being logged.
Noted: 500 rpm
